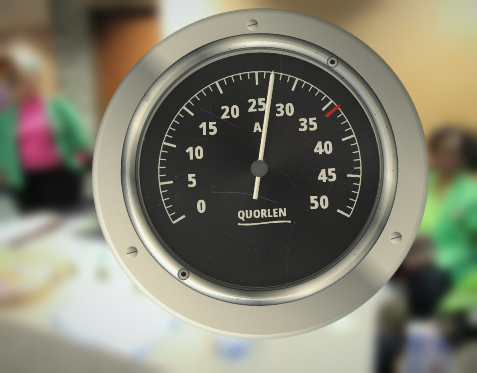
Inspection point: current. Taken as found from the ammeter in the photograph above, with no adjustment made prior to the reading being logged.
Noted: 27 A
